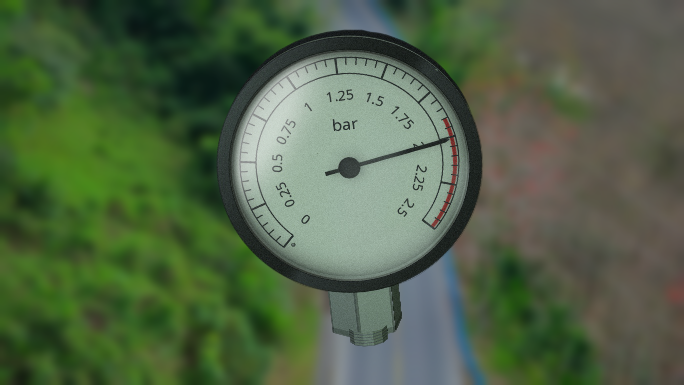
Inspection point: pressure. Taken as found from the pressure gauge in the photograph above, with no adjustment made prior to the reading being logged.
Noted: 2 bar
